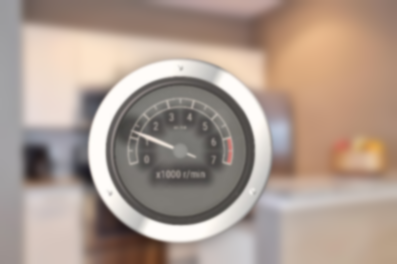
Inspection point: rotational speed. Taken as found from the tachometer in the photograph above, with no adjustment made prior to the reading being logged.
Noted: 1250 rpm
